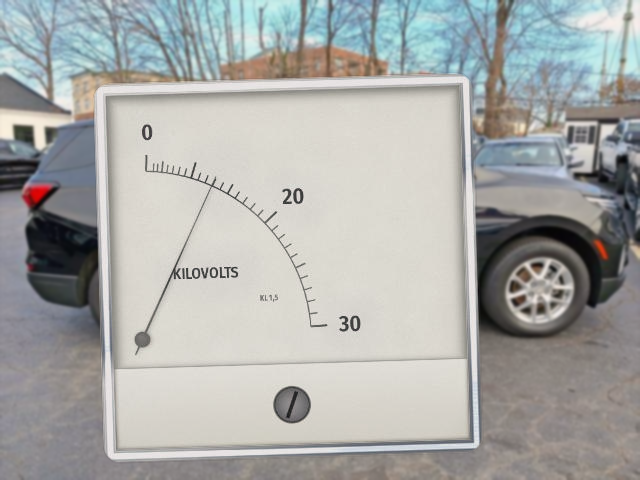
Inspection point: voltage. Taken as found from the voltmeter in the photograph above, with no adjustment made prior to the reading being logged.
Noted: 13 kV
